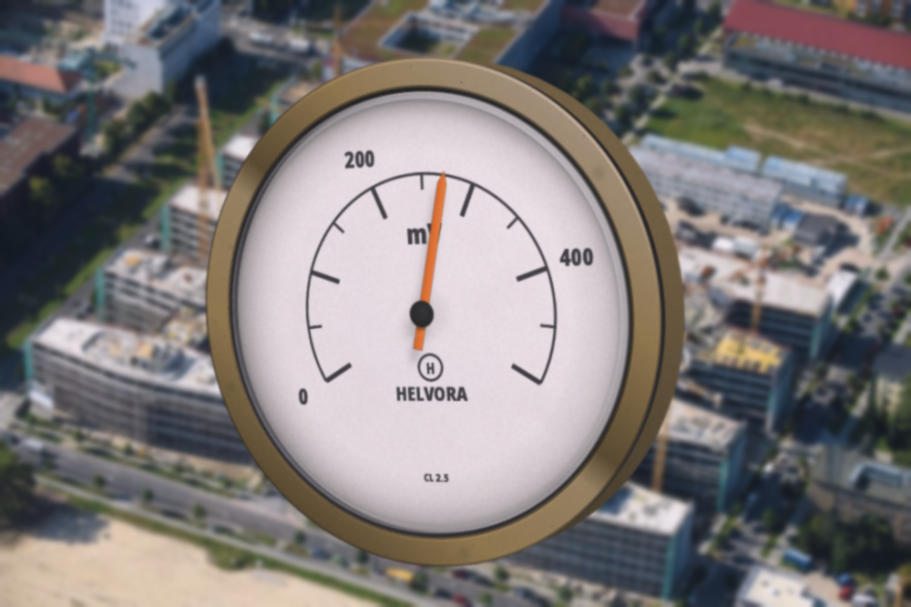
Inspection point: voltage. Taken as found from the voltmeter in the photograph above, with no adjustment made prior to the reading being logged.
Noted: 275 mV
